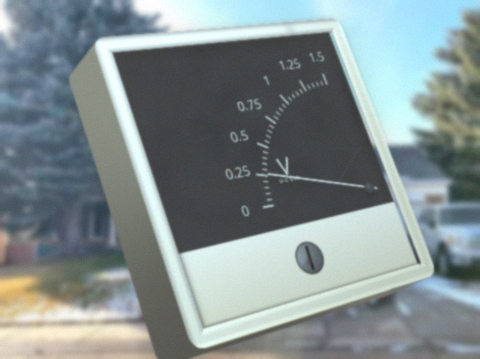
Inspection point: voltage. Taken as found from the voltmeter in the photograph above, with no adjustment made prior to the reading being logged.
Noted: 0.25 V
